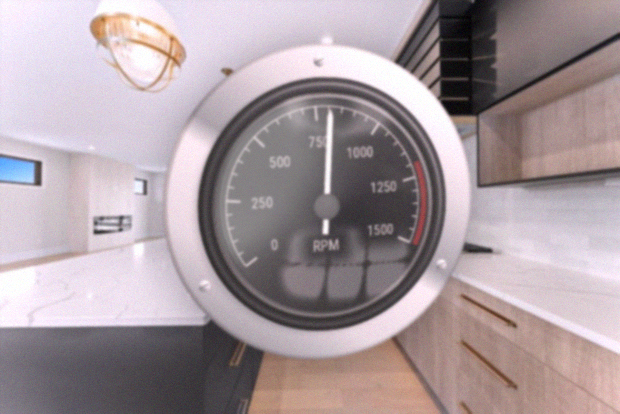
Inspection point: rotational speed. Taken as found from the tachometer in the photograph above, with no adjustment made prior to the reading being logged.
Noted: 800 rpm
